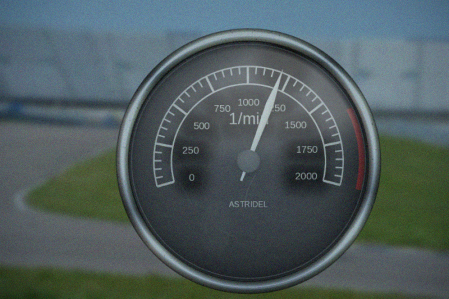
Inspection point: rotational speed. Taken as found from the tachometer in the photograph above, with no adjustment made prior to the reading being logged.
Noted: 1200 rpm
